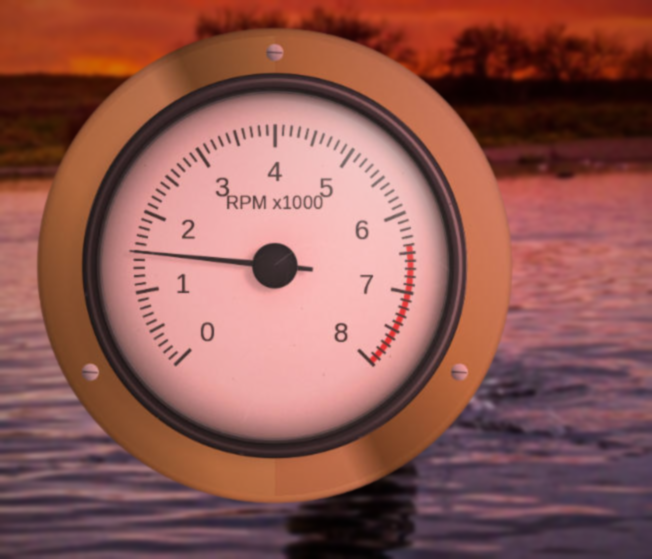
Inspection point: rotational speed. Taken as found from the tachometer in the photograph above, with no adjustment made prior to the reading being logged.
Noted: 1500 rpm
